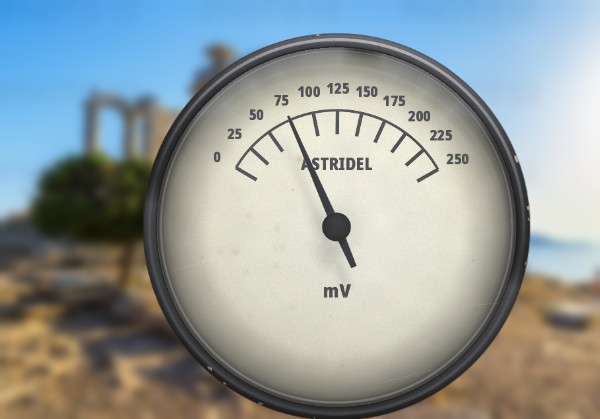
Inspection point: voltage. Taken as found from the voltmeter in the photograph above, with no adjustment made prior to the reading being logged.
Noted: 75 mV
